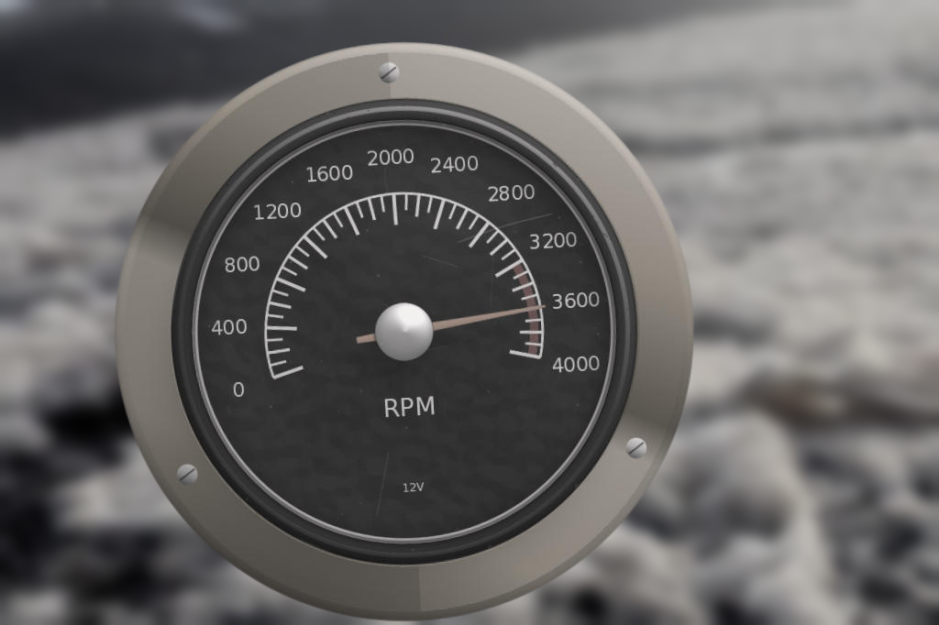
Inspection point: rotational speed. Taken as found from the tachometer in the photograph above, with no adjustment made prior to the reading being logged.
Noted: 3600 rpm
